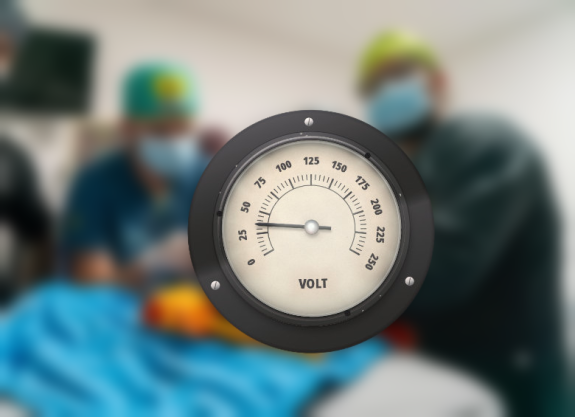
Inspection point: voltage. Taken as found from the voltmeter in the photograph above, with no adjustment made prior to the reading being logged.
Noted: 35 V
